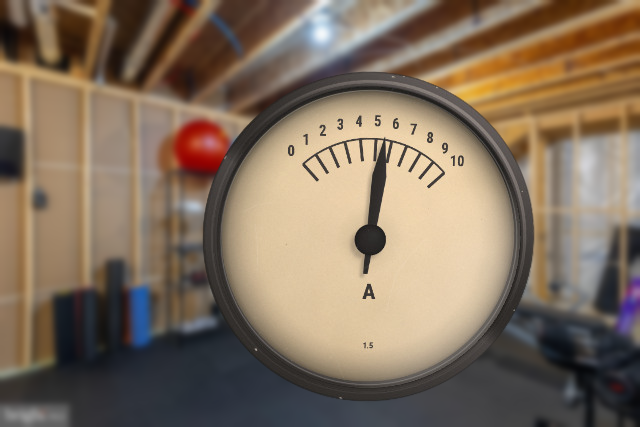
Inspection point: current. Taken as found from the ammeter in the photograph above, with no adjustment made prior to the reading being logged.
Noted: 5.5 A
